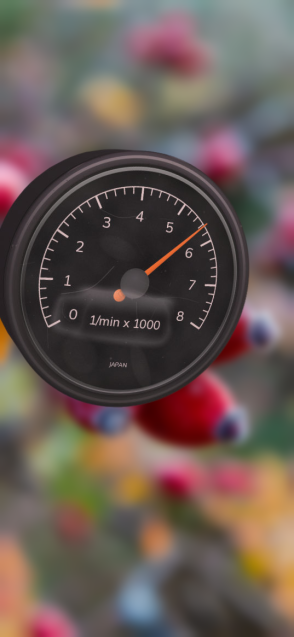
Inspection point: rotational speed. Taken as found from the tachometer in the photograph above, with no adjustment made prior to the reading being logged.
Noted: 5600 rpm
